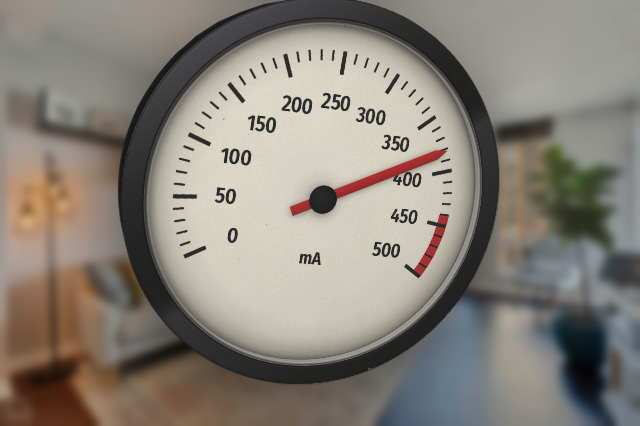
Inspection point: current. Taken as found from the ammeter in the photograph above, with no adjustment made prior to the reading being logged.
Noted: 380 mA
